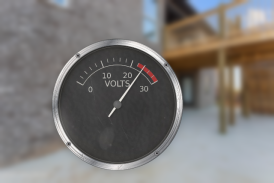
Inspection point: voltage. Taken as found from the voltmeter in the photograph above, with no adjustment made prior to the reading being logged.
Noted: 24 V
